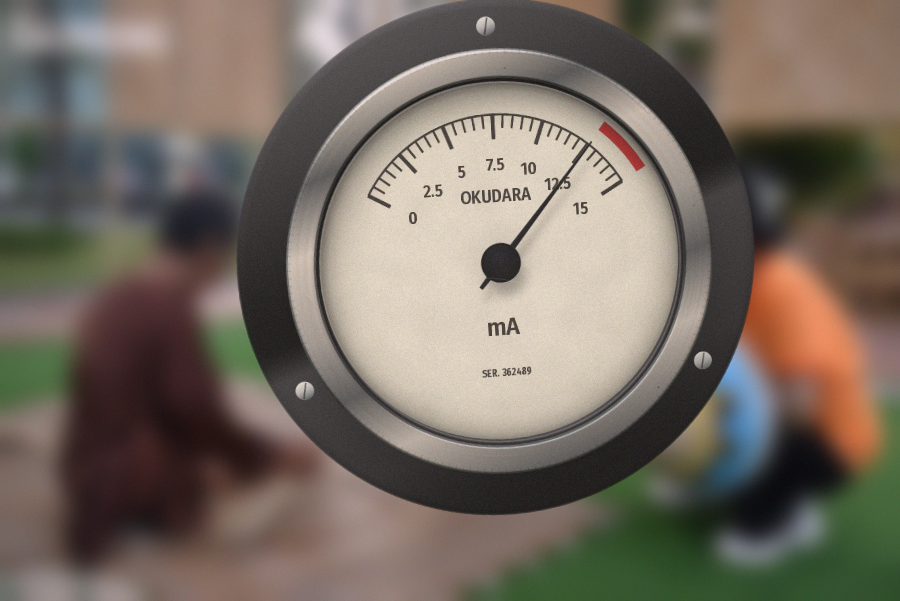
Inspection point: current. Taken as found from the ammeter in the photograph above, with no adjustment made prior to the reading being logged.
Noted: 12.5 mA
